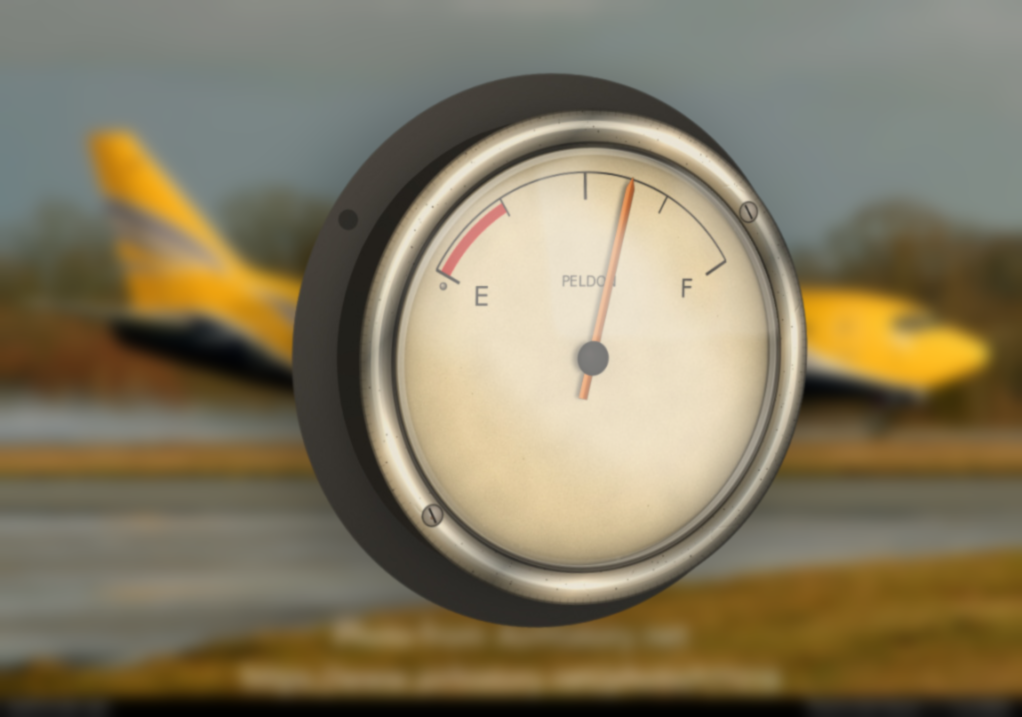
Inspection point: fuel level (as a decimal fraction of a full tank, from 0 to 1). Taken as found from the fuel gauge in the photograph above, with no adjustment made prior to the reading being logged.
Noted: 0.625
